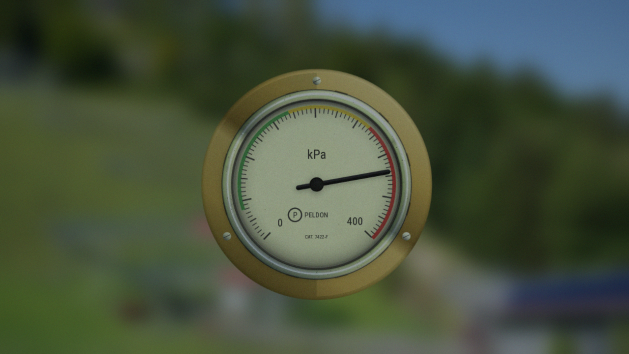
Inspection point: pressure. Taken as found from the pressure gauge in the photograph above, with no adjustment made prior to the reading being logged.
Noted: 320 kPa
